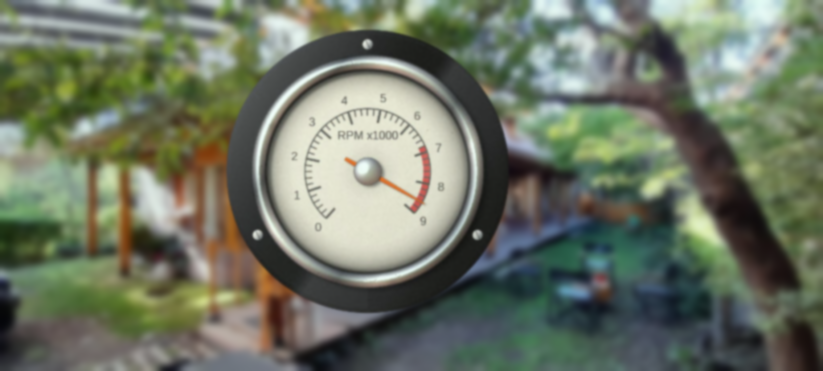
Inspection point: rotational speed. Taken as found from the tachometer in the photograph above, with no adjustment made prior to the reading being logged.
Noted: 8600 rpm
